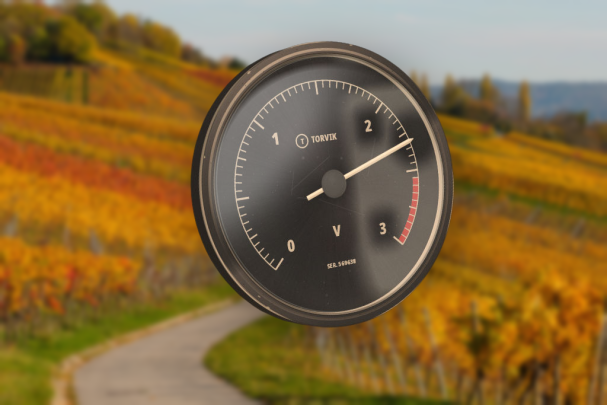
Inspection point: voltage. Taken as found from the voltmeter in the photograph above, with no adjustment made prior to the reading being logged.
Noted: 2.3 V
